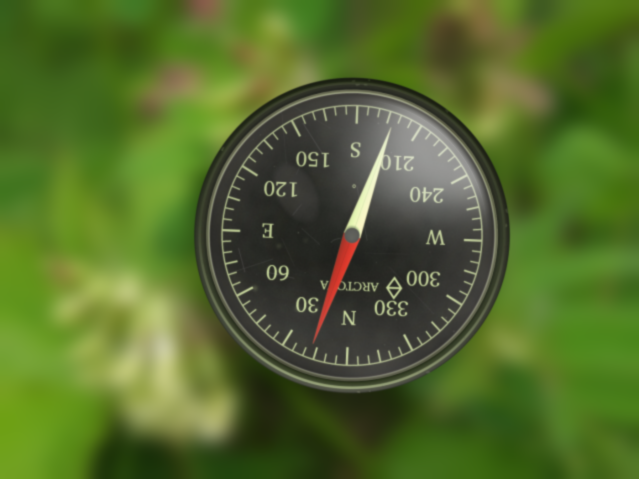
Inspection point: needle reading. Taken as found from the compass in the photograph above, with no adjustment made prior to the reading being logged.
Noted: 17.5 °
